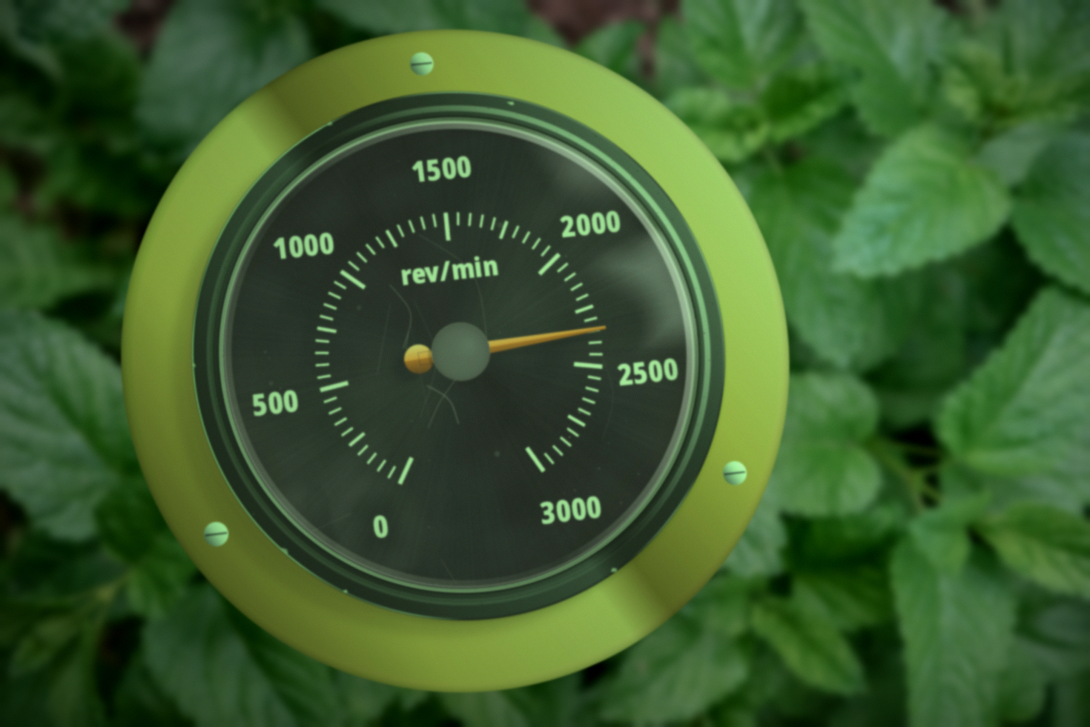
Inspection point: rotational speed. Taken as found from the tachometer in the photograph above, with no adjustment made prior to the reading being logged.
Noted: 2350 rpm
